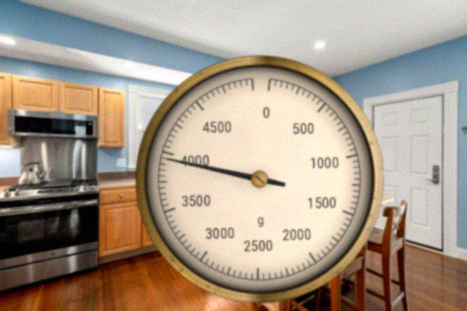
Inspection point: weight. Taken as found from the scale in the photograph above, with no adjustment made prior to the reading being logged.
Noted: 3950 g
